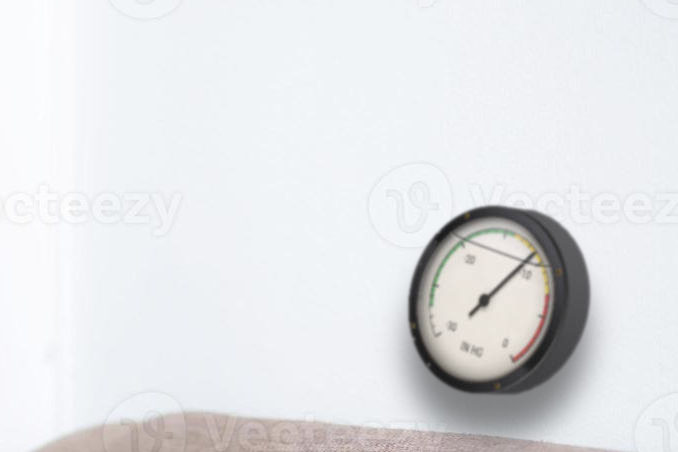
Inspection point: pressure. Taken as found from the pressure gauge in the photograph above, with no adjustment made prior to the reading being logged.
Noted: -11 inHg
